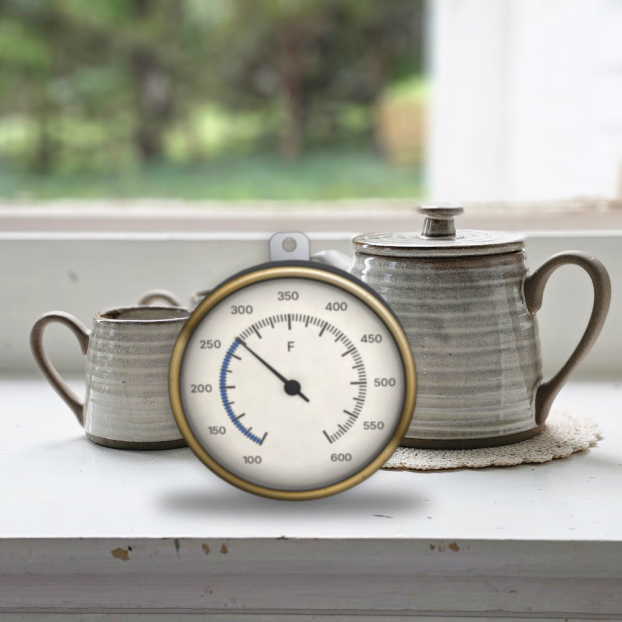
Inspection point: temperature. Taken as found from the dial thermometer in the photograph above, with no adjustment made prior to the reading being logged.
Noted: 275 °F
